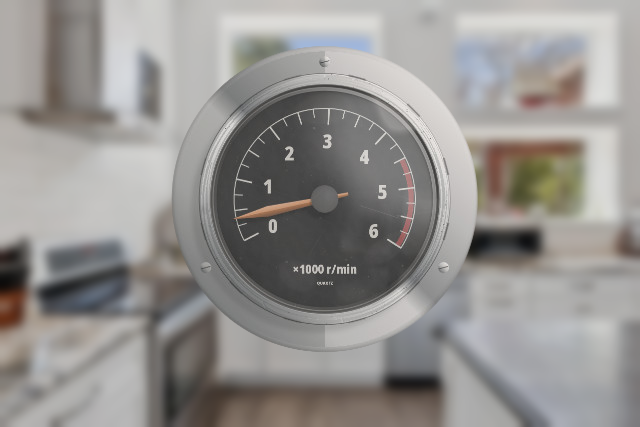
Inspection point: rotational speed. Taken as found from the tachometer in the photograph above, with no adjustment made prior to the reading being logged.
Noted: 375 rpm
